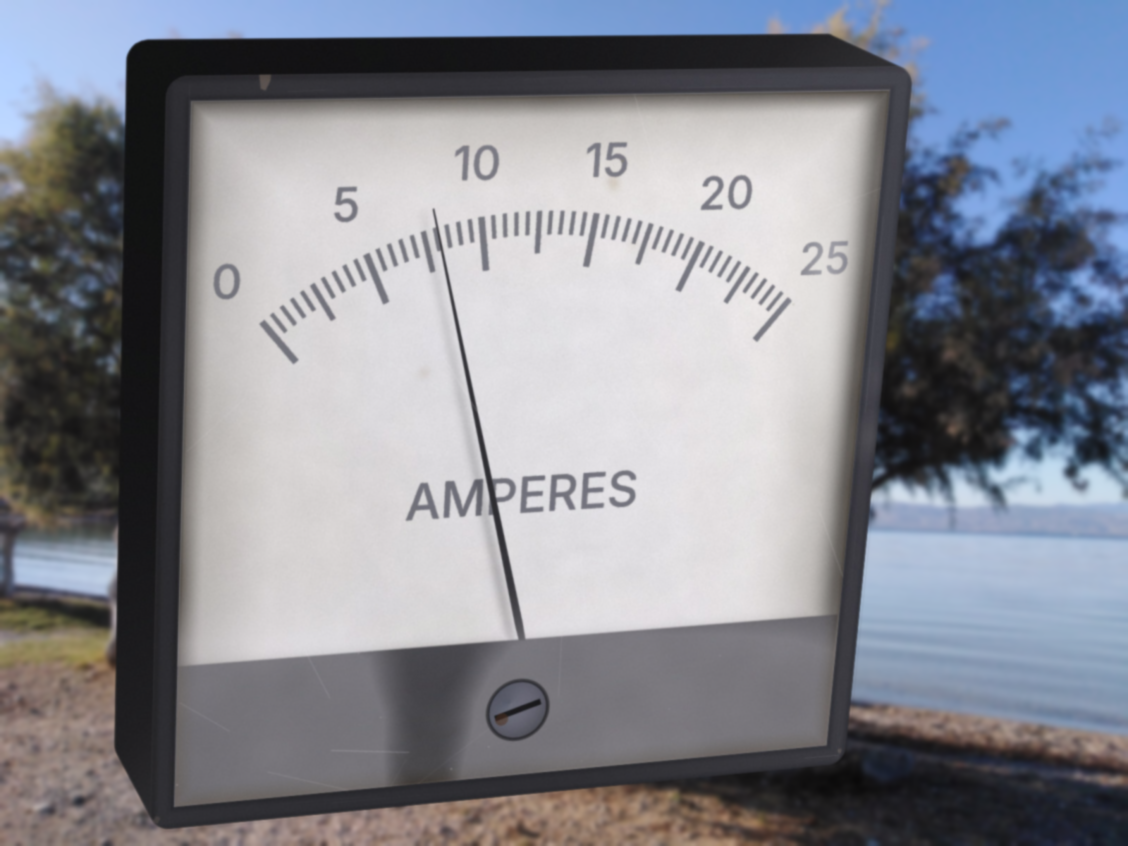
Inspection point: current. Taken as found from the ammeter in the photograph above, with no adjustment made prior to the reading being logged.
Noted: 8 A
